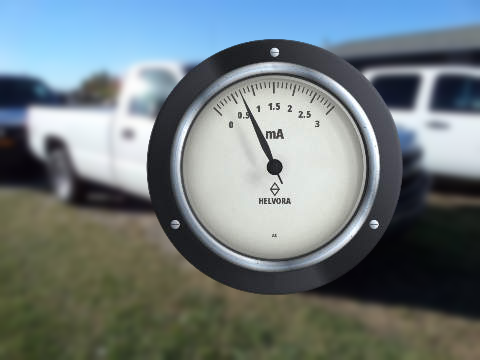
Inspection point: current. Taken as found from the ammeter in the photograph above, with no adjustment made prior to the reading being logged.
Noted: 0.7 mA
